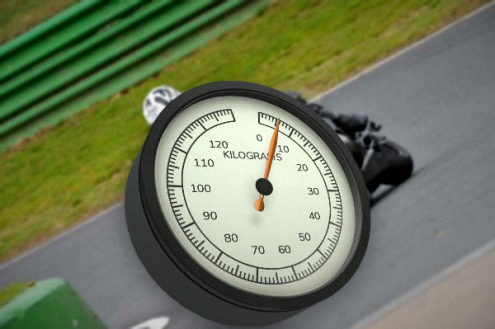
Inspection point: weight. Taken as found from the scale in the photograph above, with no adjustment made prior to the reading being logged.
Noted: 5 kg
